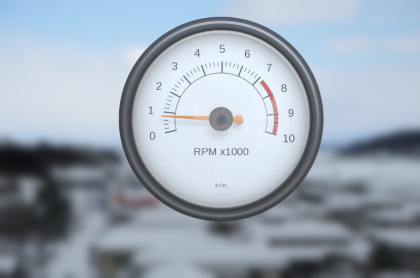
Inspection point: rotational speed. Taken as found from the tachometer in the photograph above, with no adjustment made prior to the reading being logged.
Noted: 800 rpm
